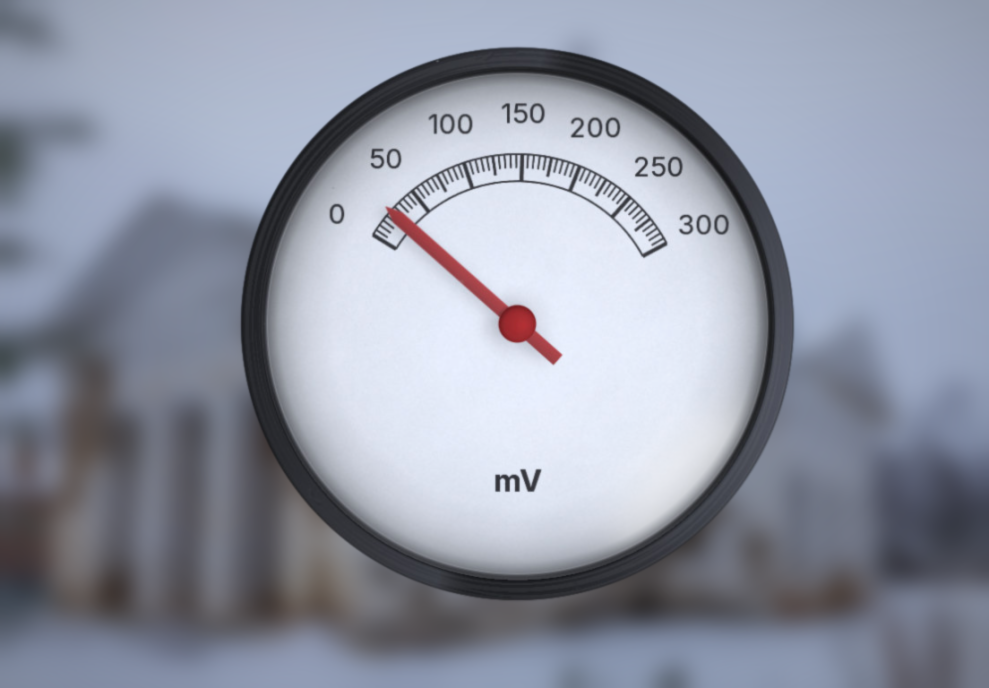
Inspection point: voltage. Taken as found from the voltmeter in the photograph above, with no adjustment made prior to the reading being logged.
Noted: 25 mV
